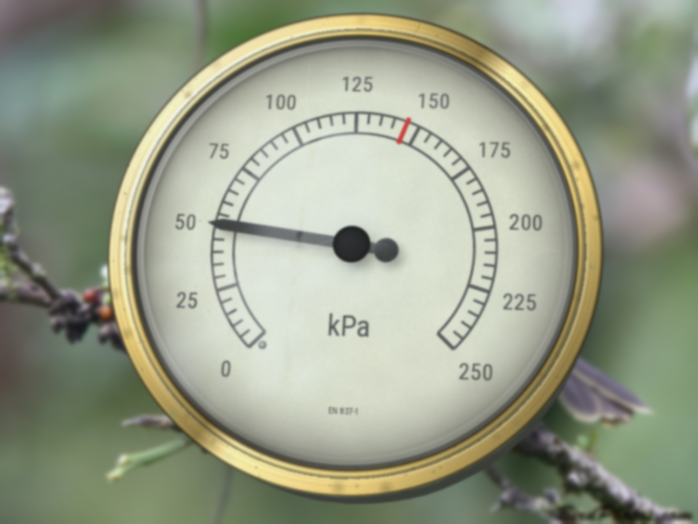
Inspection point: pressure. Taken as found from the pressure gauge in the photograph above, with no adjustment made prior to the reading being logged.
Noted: 50 kPa
